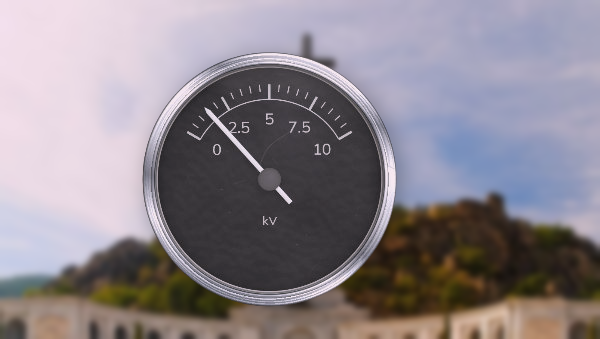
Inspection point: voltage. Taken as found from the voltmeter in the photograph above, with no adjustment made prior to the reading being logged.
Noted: 1.5 kV
